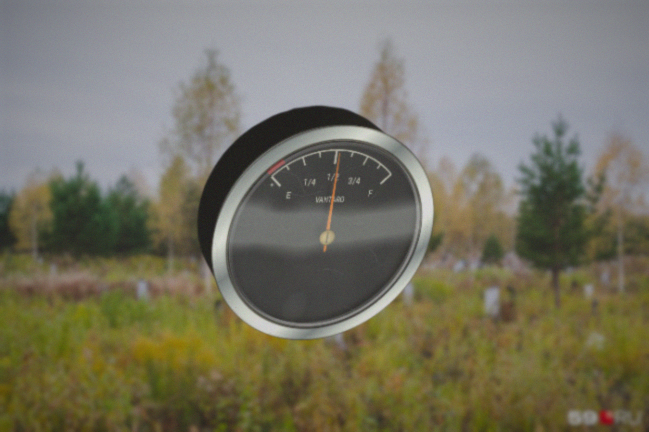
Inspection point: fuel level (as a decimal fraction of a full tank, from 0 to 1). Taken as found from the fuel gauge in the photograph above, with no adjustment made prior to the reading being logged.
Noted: 0.5
